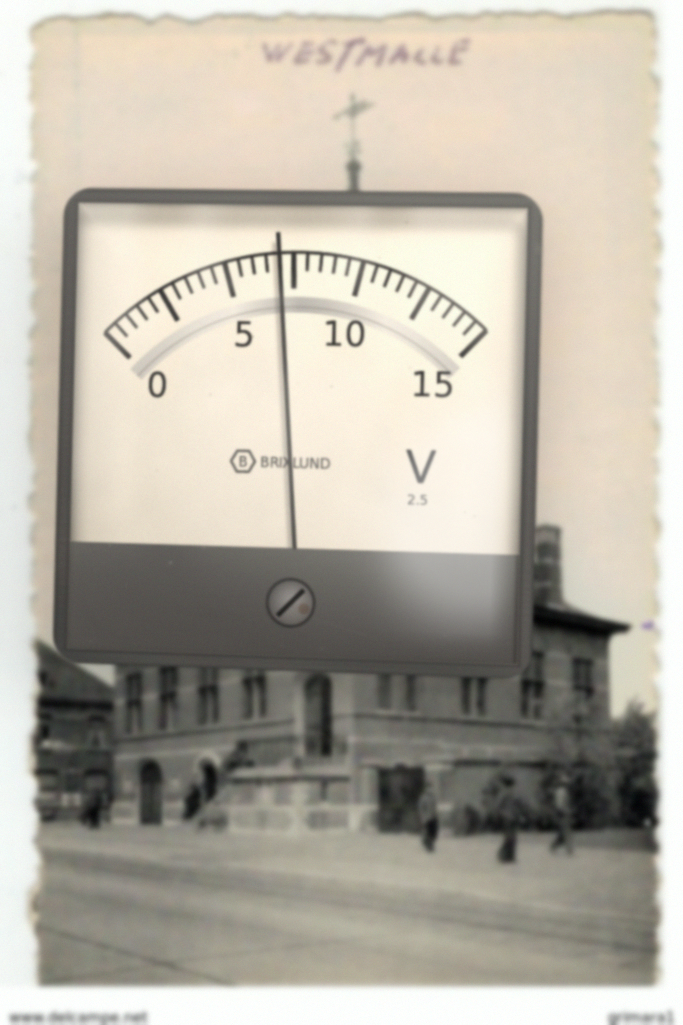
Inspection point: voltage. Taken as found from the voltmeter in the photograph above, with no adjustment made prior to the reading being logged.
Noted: 7 V
